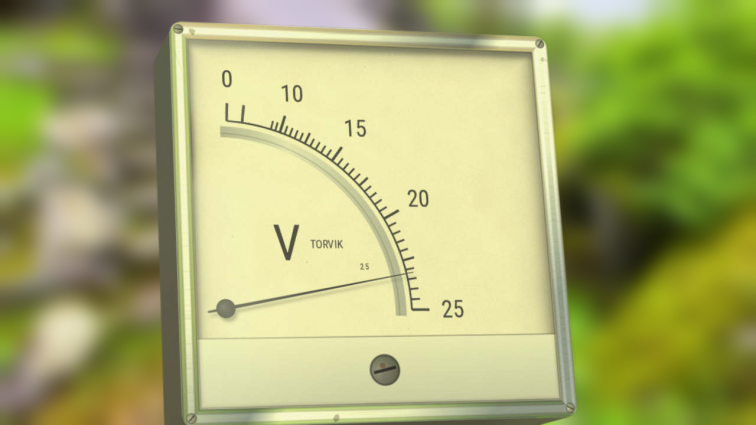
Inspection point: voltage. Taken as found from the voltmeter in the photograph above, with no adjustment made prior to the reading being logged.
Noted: 23.25 V
